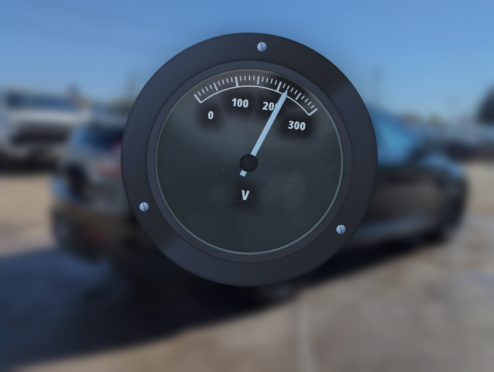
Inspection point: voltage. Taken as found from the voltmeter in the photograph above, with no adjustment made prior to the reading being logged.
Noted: 220 V
